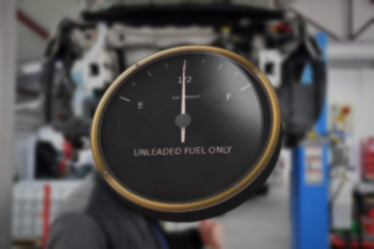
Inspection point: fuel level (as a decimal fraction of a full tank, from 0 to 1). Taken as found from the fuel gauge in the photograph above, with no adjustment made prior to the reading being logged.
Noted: 0.5
